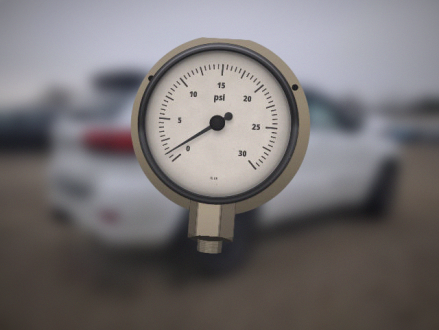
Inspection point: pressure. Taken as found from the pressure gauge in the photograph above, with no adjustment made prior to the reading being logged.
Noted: 1 psi
